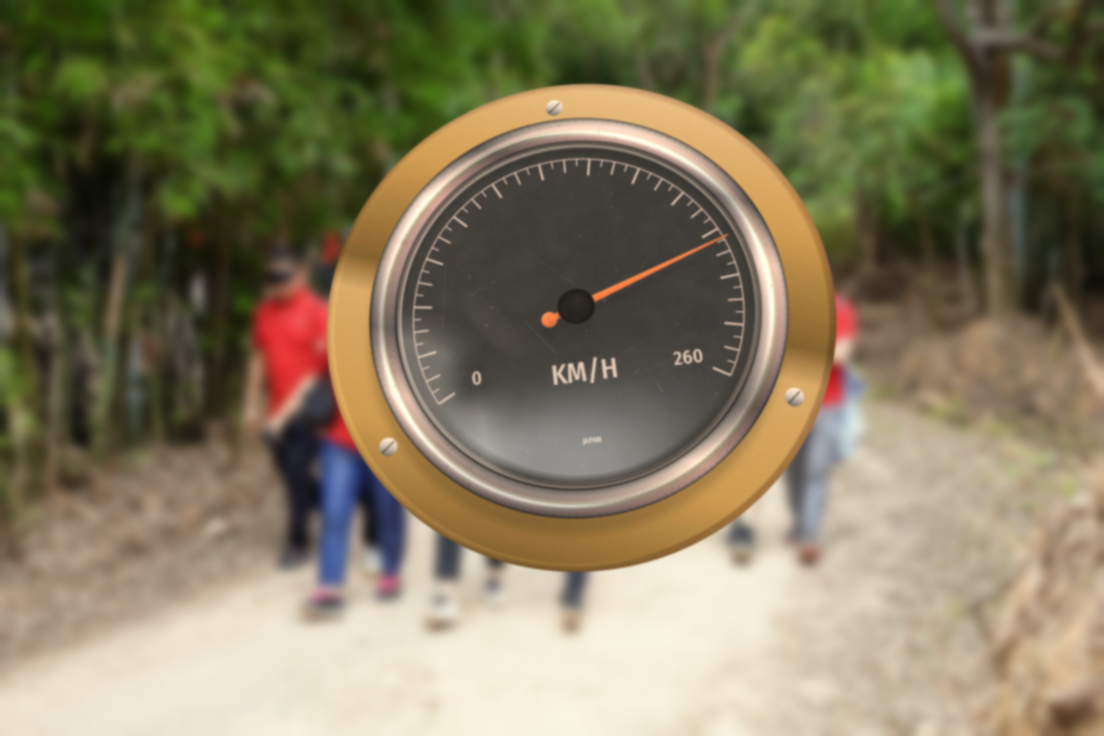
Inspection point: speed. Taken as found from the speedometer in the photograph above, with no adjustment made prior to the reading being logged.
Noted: 205 km/h
